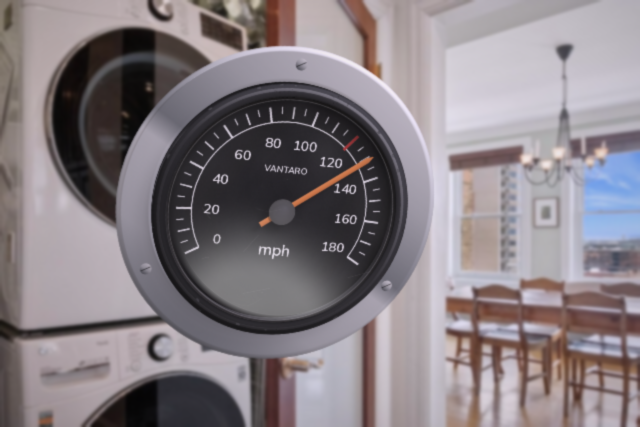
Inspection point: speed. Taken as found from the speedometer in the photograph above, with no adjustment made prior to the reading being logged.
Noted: 130 mph
